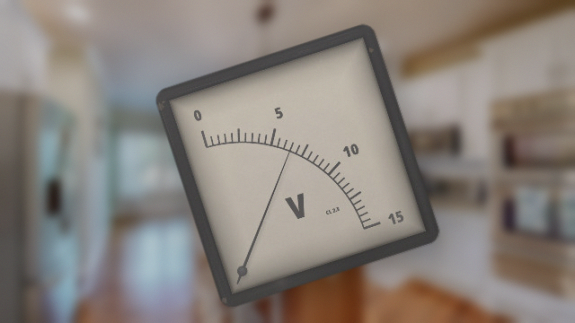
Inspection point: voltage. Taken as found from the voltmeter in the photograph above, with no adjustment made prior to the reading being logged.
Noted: 6.5 V
